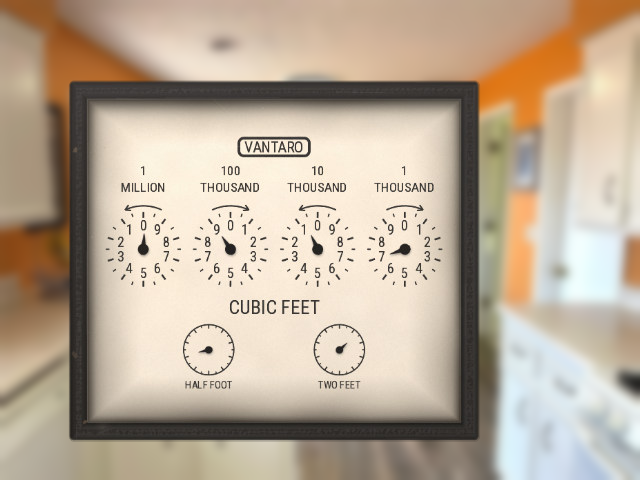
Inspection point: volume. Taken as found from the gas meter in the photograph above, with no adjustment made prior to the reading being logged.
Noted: 990700 ft³
